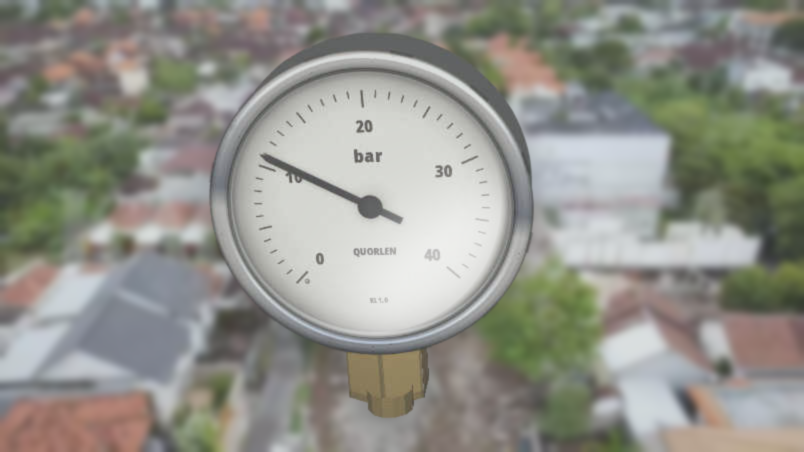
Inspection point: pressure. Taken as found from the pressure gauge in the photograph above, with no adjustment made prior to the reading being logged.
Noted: 11 bar
